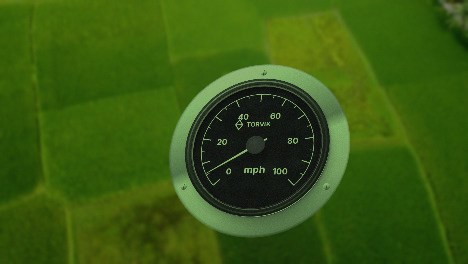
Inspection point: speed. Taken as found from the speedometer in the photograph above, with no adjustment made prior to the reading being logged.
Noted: 5 mph
